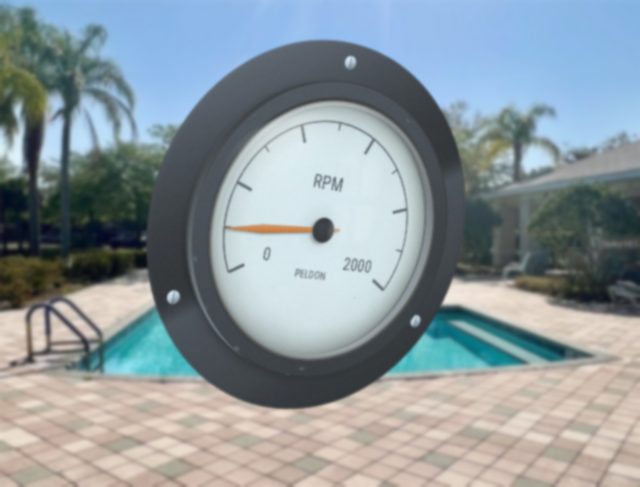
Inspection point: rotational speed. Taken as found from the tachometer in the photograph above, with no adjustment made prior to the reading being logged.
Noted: 200 rpm
